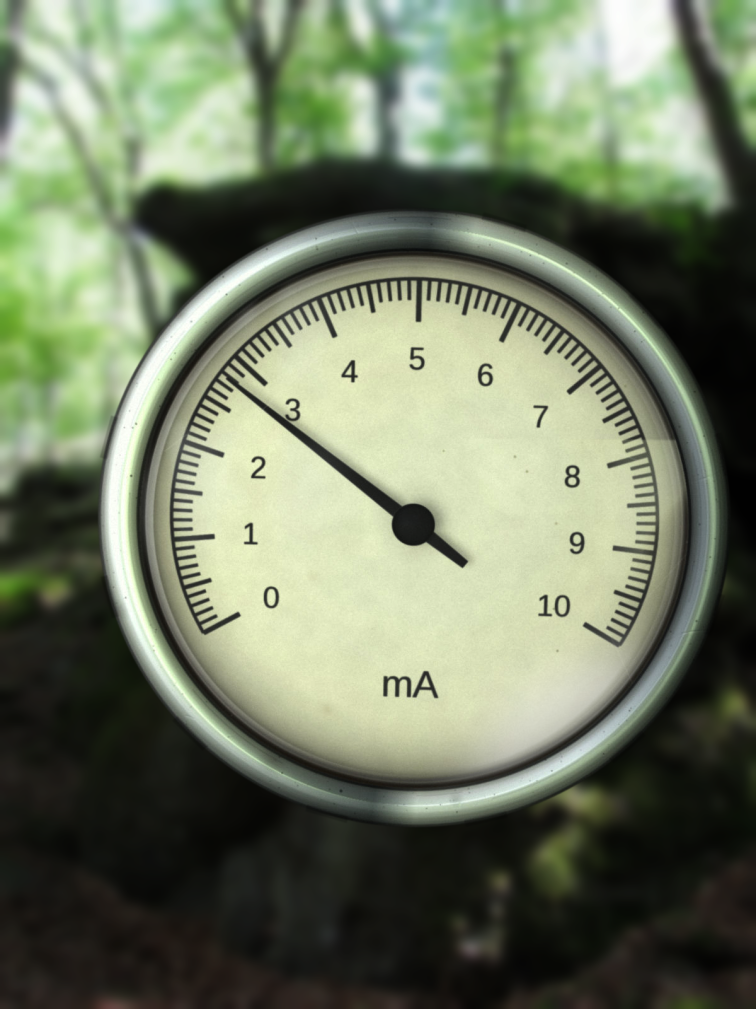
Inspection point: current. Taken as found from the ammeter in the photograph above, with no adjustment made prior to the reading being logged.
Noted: 2.8 mA
